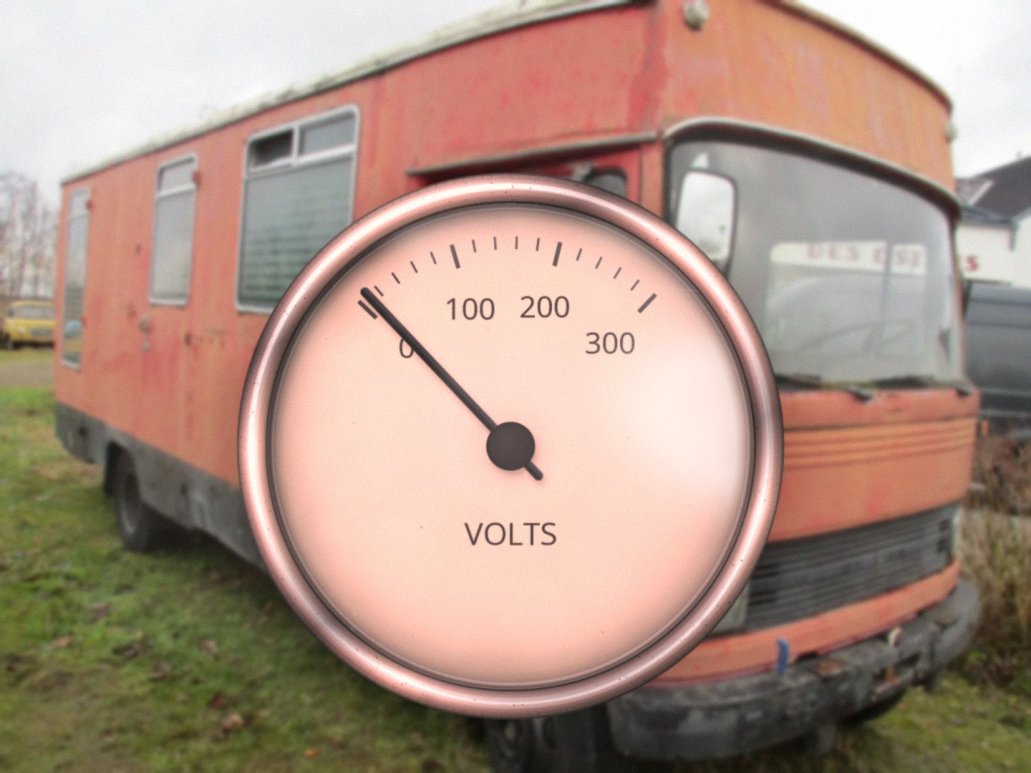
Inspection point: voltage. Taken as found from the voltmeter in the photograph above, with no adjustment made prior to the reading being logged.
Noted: 10 V
